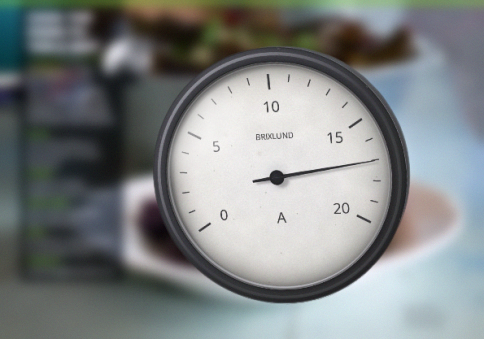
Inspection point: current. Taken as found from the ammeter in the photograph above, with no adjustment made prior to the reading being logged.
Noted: 17 A
